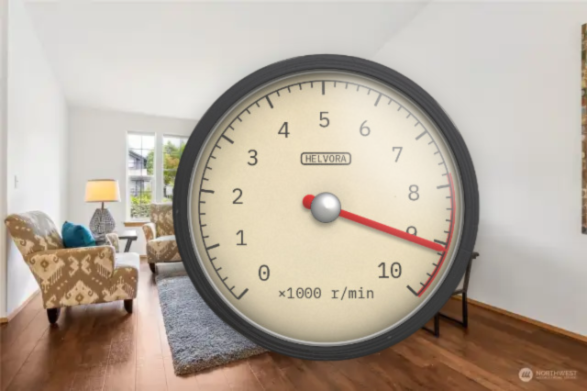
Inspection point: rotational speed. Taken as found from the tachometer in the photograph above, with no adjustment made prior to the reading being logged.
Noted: 9100 rpm
